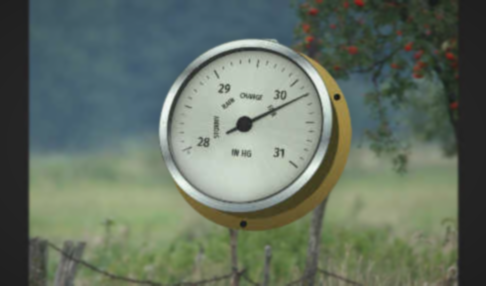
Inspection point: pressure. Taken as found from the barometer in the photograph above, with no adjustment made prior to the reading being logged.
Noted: 30.2 inHg
